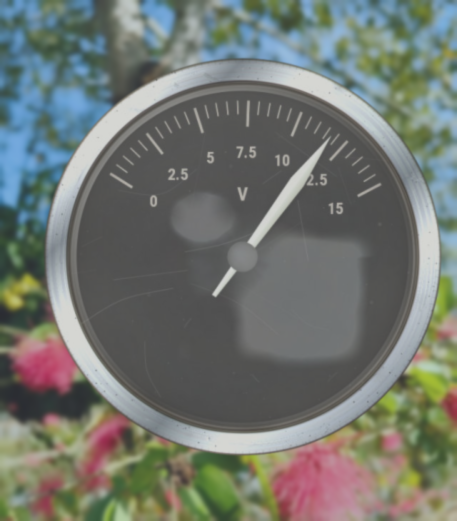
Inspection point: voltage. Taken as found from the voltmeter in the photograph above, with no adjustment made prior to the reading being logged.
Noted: 11.75 V
